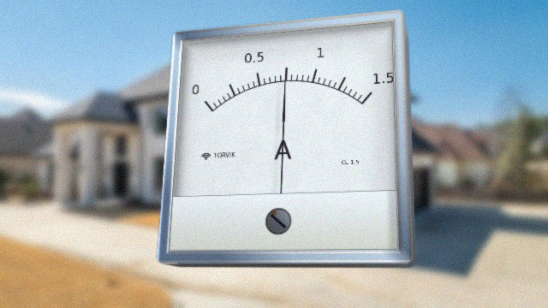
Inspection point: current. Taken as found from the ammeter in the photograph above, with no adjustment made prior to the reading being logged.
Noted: 0.75 A
